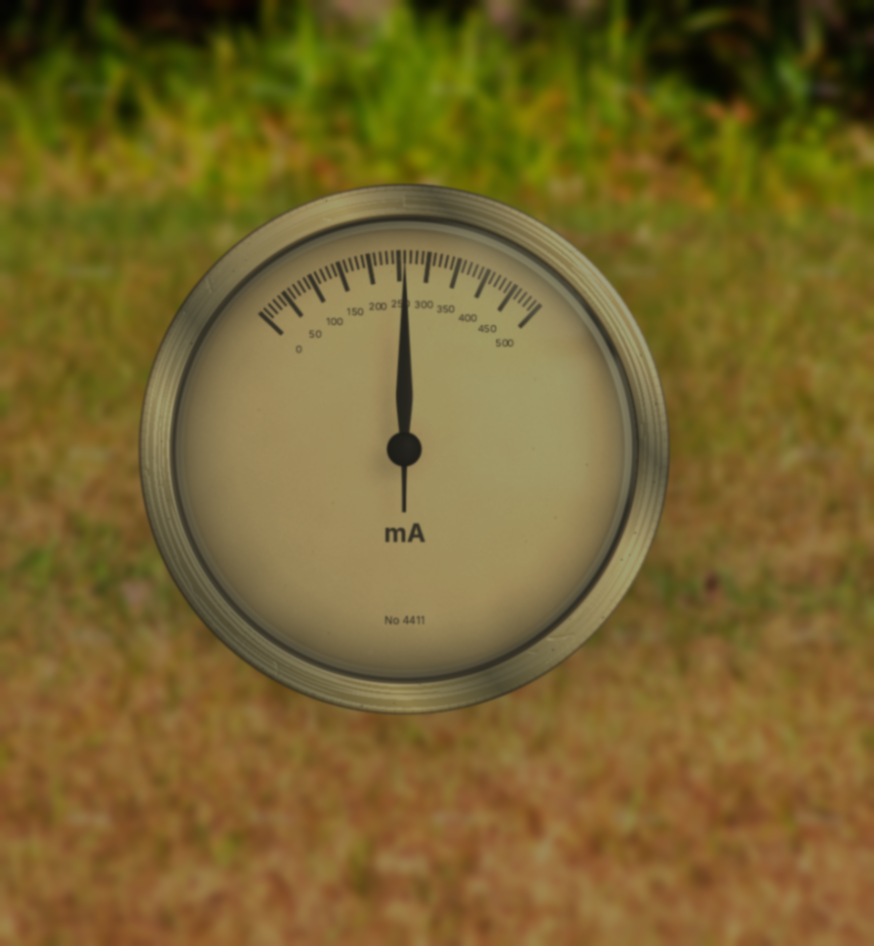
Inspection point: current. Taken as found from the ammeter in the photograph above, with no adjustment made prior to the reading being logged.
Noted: 260 mA
